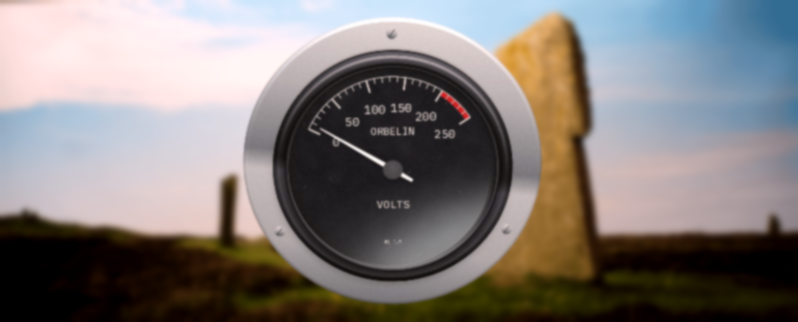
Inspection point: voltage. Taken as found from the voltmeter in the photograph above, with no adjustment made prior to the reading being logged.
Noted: 10 V
